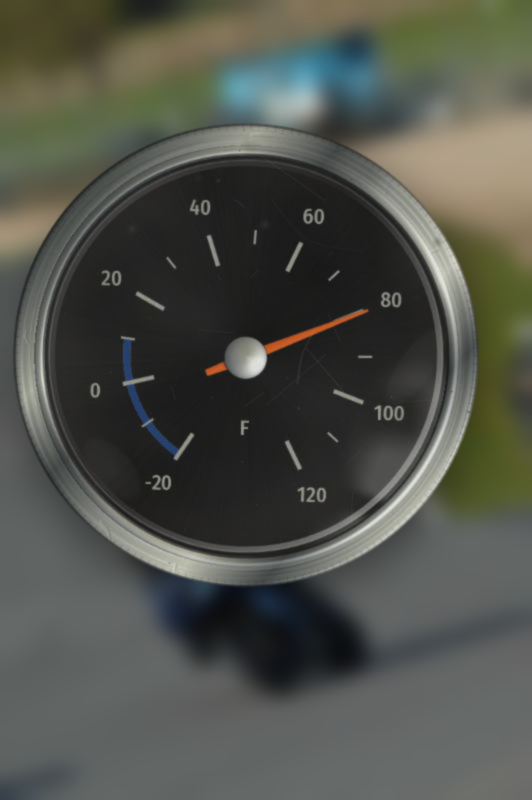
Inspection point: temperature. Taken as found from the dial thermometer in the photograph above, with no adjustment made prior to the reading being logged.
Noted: 80 °F
